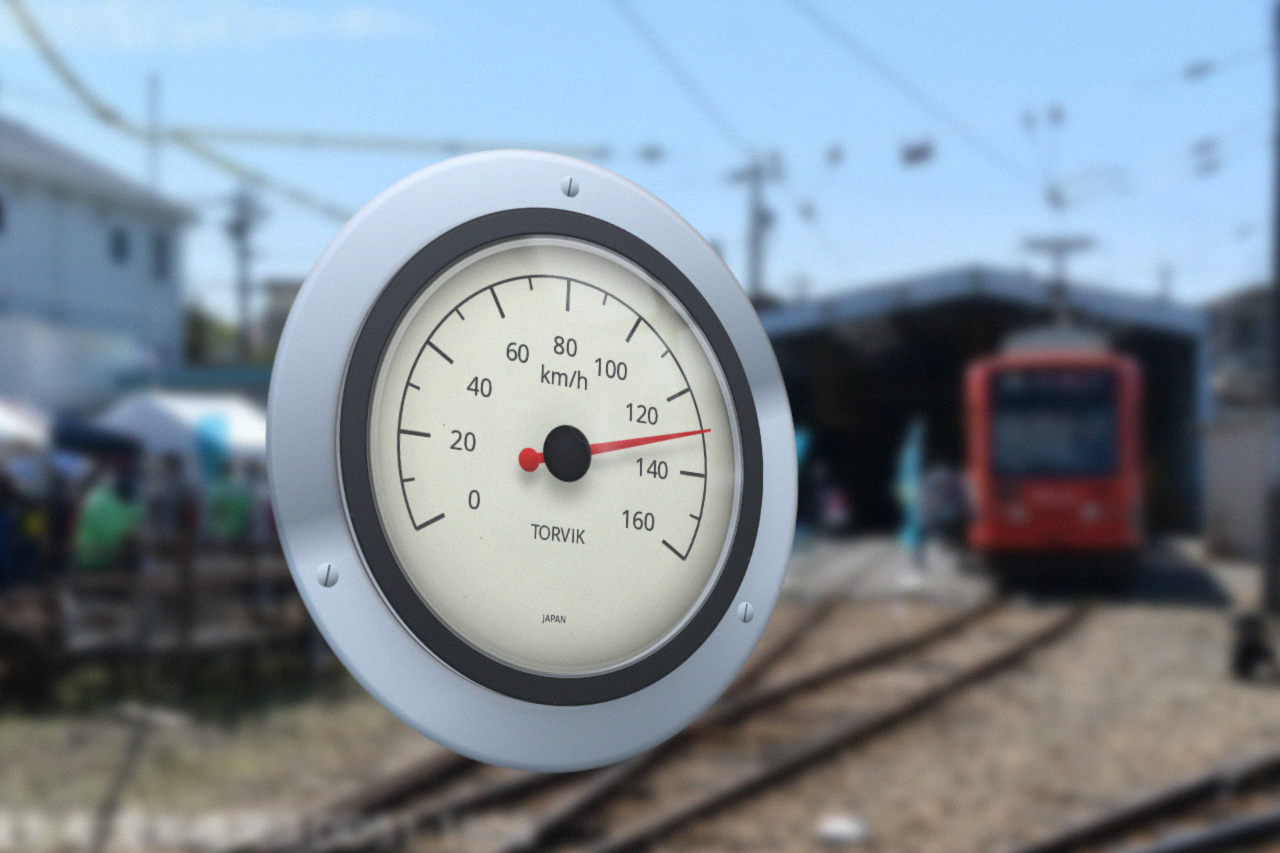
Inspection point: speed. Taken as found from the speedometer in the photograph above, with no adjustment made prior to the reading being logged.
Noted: 130 km/h
